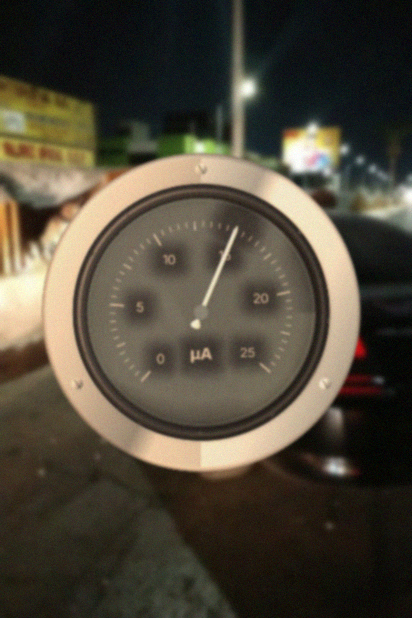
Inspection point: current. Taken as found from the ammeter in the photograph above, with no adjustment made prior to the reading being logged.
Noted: 15 µA
